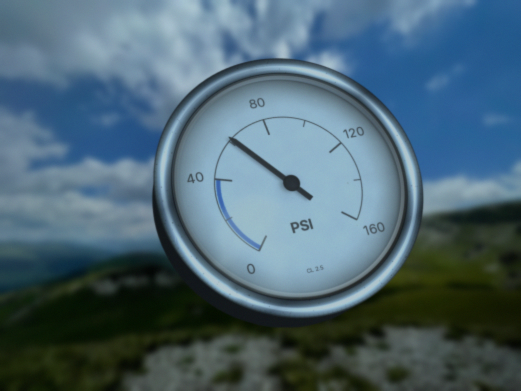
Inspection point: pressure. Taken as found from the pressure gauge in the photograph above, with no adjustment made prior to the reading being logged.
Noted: 60 psi
